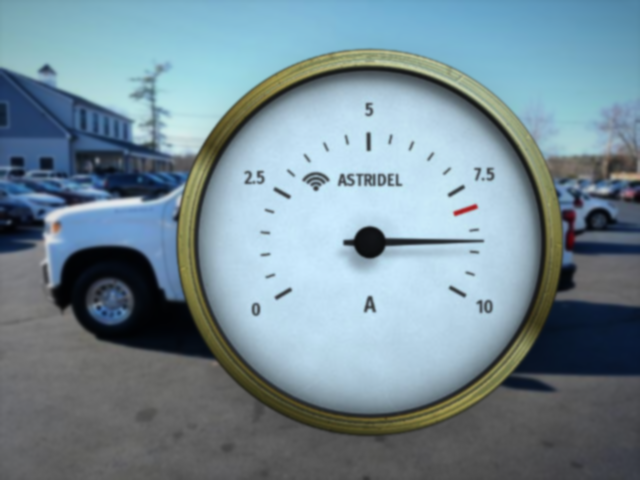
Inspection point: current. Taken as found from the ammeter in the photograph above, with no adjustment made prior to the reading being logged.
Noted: 8.75 A
